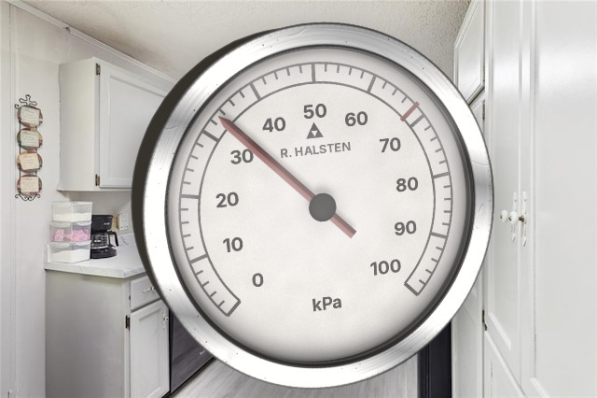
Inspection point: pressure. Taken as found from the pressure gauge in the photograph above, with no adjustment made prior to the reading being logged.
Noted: 33 kPa
